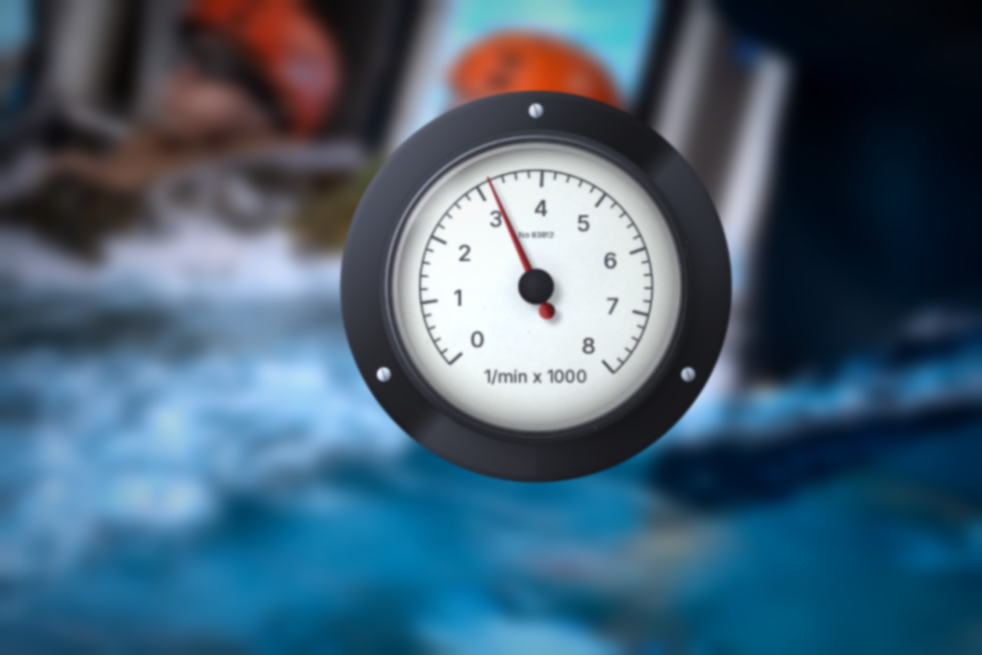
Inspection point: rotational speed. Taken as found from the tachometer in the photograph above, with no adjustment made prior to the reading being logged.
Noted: 3200 rpm
